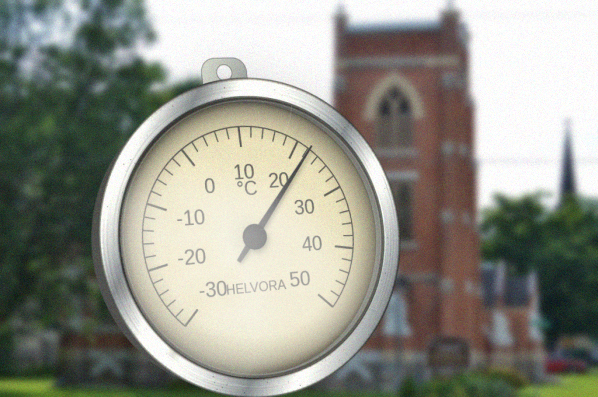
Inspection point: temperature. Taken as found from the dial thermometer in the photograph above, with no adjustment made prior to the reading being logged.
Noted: 22 °C
